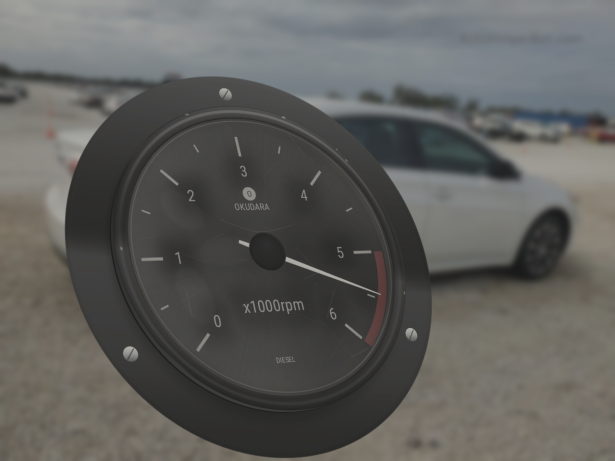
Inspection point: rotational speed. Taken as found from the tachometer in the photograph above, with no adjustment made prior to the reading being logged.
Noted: 5500 rpm
